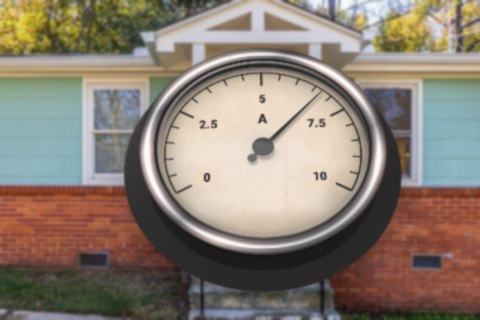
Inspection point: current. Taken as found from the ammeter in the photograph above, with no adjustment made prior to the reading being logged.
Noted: 6.75 A
